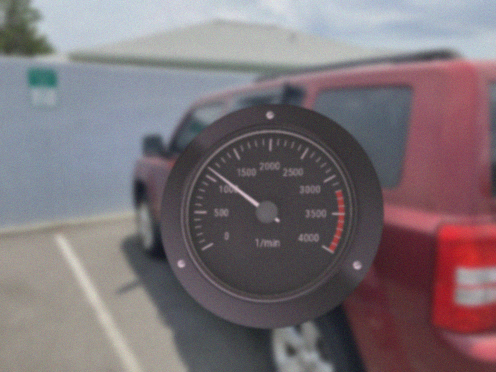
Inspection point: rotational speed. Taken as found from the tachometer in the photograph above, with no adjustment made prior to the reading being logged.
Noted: 1100 rpm
